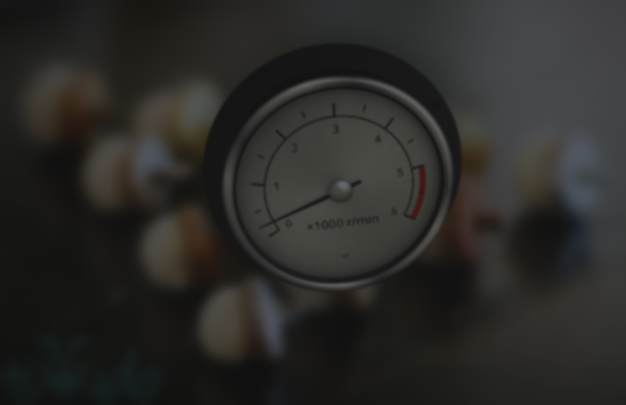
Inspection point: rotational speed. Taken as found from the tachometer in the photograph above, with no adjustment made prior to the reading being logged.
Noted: 250 rpm
